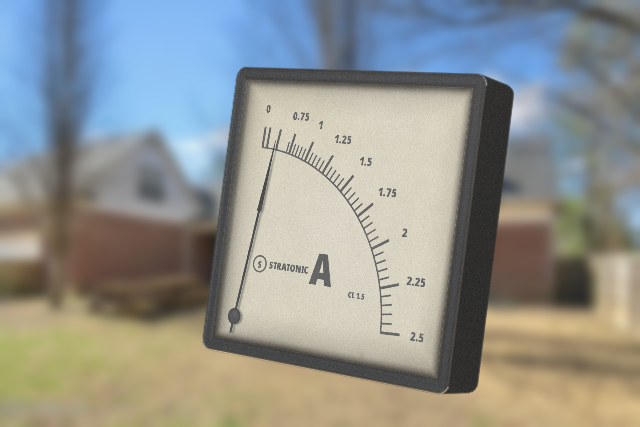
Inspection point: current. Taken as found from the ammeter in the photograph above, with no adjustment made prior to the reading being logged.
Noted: 0.5 A
